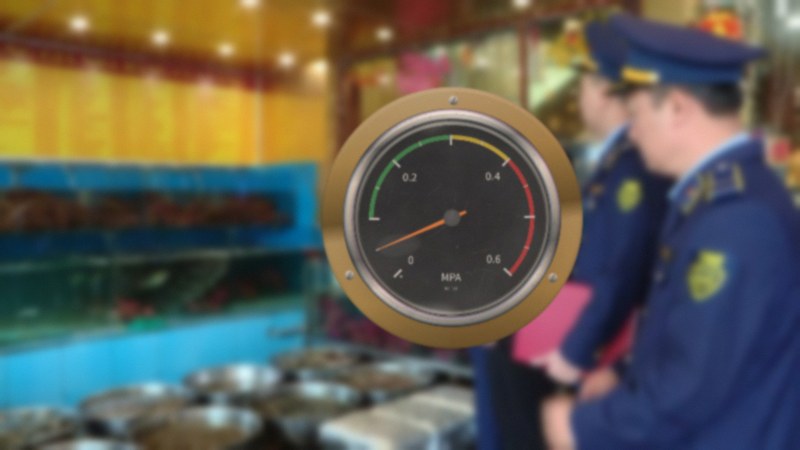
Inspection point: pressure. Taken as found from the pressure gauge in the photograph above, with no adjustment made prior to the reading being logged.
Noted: 0.05 MPa
